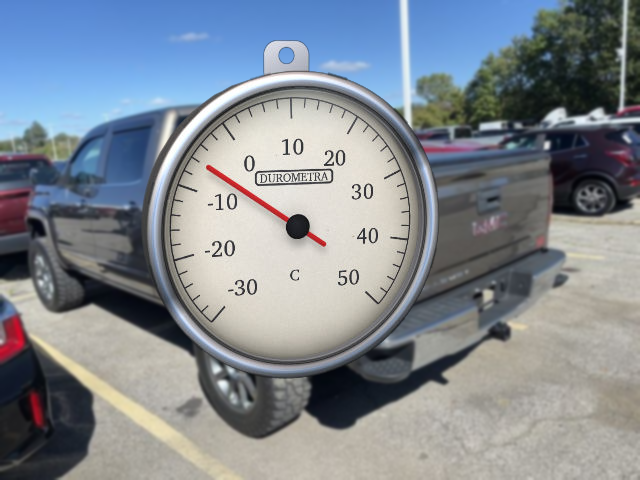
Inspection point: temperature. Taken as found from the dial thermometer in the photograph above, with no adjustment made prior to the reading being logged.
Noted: -6 °C
